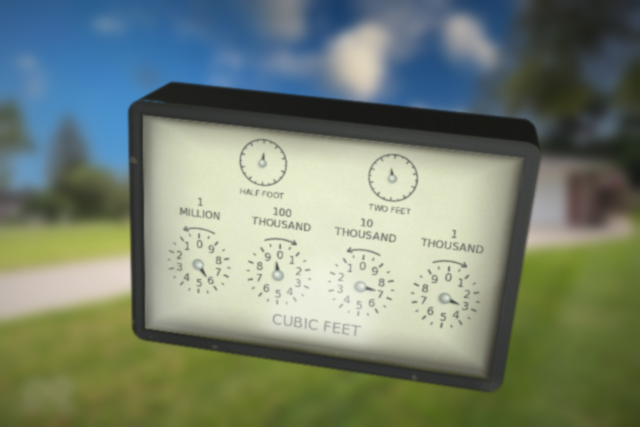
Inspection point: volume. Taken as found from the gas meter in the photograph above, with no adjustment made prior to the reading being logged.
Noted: 597300 ft³
